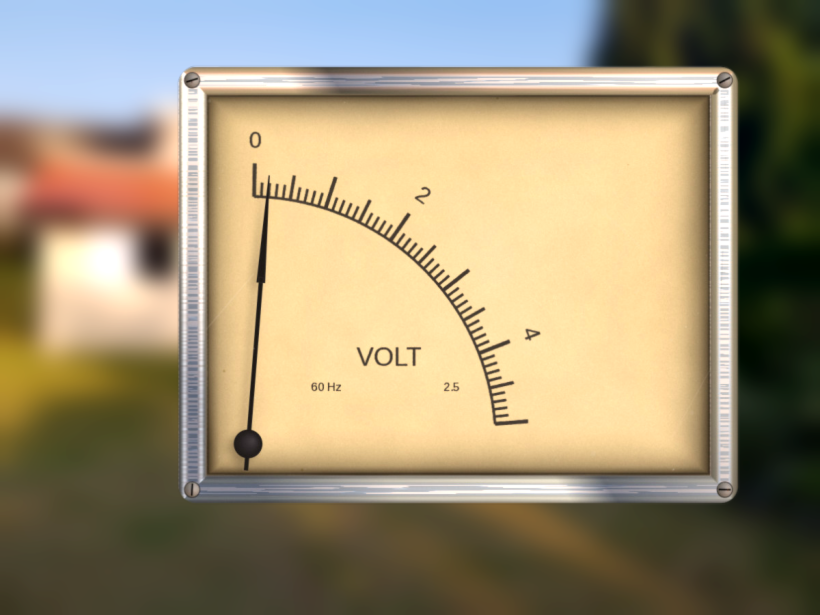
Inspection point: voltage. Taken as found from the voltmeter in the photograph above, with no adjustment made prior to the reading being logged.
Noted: 0.2 V
